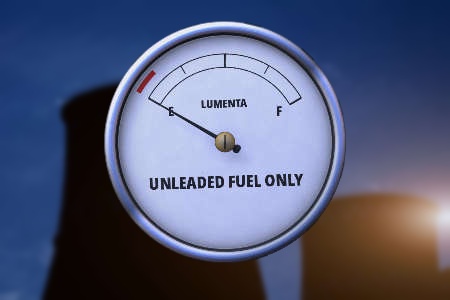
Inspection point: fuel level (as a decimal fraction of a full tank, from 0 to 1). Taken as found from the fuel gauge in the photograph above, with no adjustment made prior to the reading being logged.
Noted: 0
